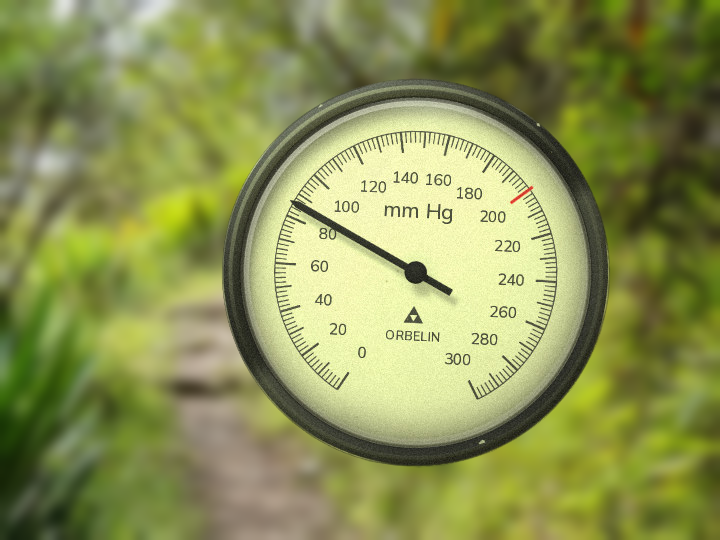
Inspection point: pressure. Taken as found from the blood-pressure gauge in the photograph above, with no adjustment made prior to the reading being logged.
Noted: 86 mmHg
